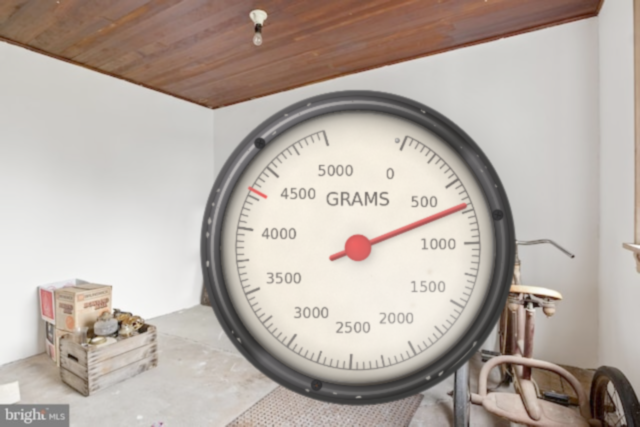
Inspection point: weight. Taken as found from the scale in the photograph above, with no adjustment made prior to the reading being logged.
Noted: 700 g
